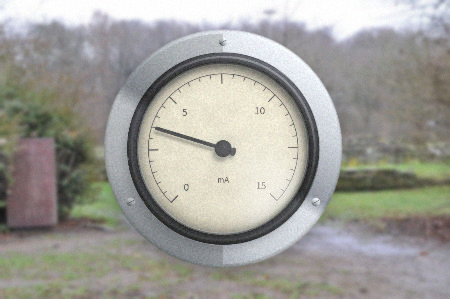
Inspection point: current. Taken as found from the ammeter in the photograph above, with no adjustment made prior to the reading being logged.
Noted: 3.5 mA
